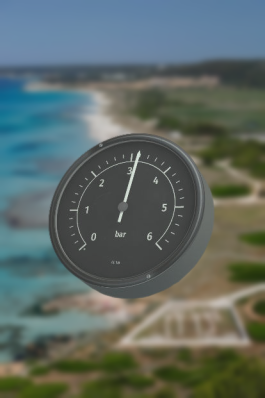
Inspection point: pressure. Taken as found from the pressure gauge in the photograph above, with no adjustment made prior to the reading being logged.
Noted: 3.2 bar
